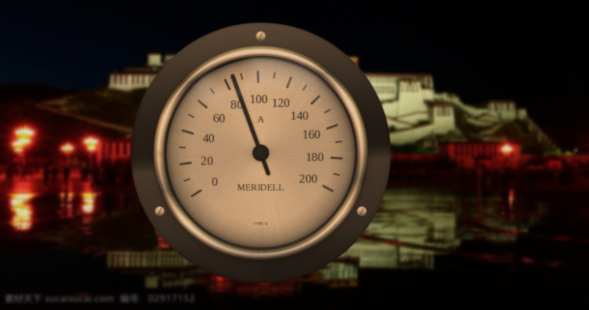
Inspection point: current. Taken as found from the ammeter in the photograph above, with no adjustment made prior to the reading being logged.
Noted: 85 A
